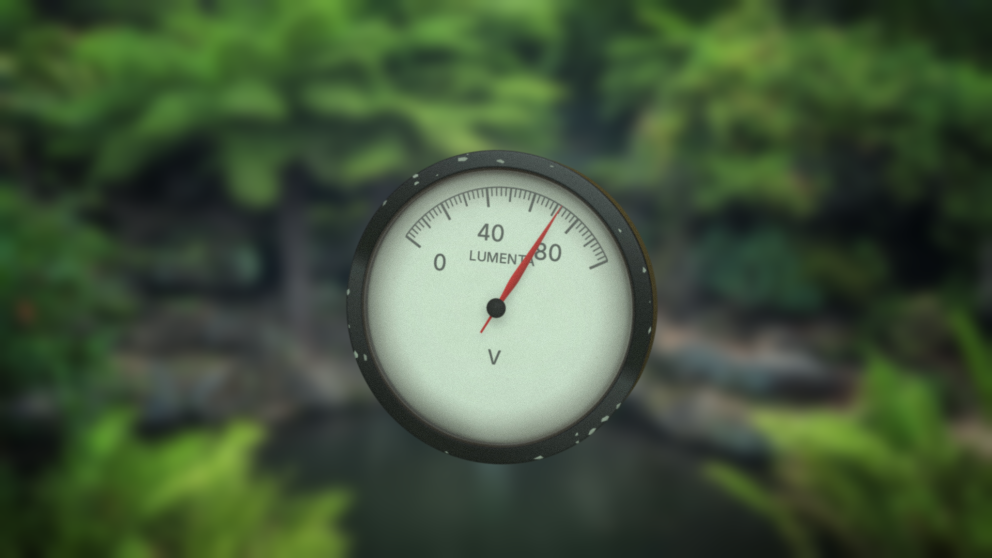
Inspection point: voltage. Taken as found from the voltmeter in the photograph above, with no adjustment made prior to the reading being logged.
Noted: 72 V
